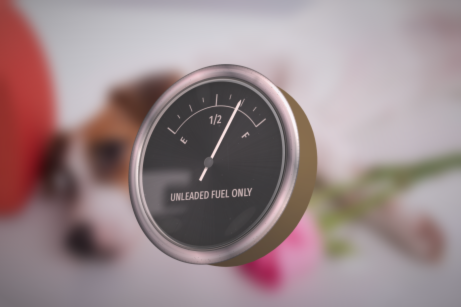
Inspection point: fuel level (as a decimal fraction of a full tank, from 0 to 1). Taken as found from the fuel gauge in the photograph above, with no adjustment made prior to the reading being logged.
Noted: 0.75
